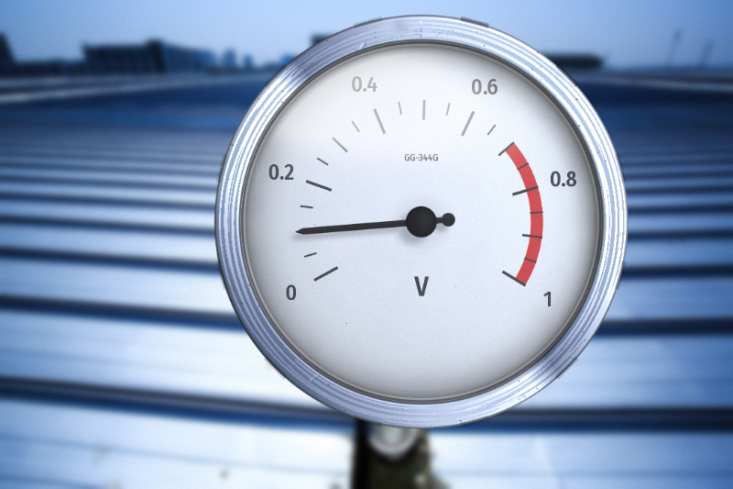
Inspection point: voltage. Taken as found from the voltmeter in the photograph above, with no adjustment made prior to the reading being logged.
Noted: 0.1 V
